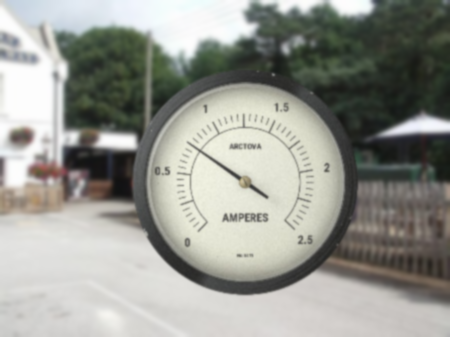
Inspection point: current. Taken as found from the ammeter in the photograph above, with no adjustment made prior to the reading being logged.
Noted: 0.75 A
